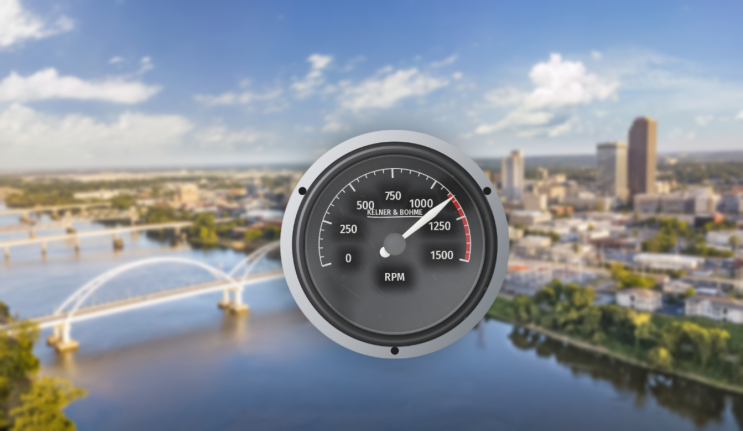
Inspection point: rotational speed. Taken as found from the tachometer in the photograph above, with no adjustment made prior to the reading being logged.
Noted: 1125 rpm
